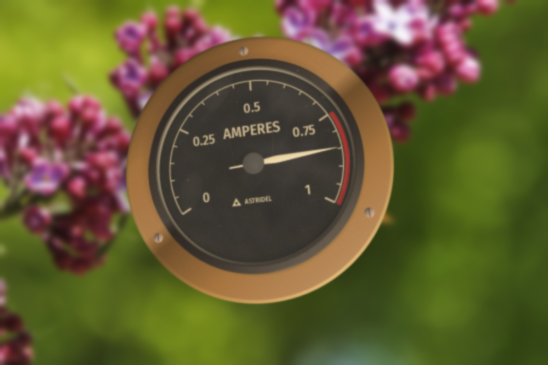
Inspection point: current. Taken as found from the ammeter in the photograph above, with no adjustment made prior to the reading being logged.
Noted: 0.85 A
